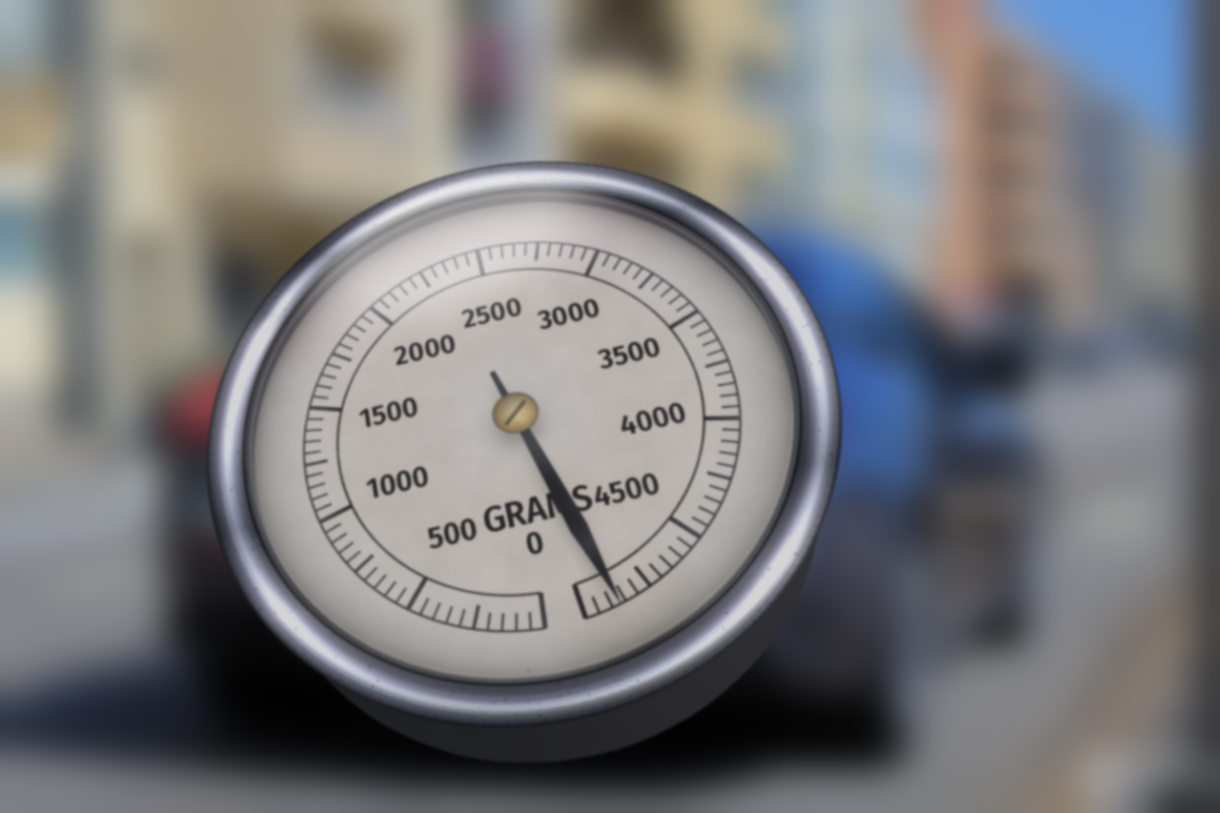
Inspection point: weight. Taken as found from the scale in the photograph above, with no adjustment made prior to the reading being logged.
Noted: 4875 g
